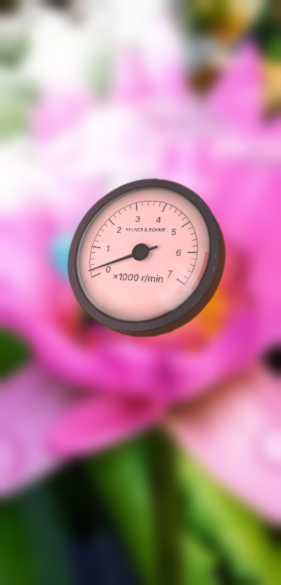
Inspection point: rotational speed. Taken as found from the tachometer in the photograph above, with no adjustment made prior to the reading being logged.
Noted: 200 rpm
